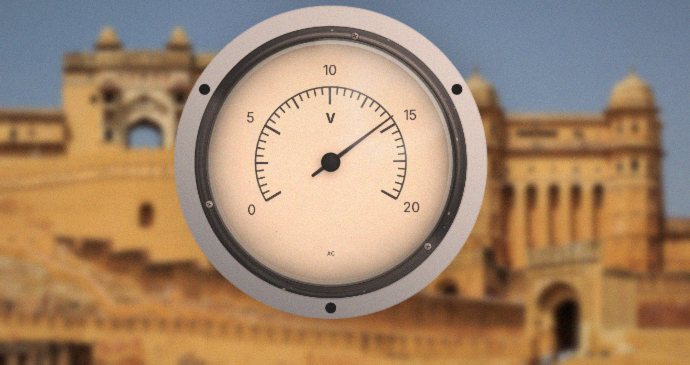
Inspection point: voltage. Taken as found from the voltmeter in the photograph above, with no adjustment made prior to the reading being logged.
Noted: 14.5 V
